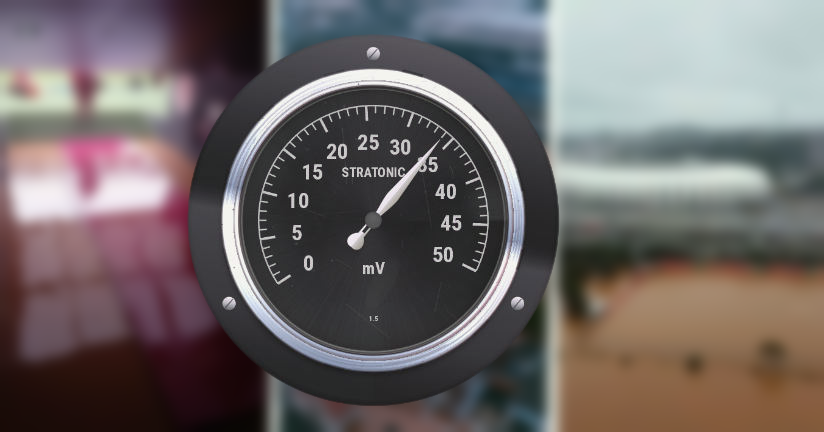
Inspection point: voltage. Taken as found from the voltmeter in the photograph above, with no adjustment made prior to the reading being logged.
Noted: 34 mV
